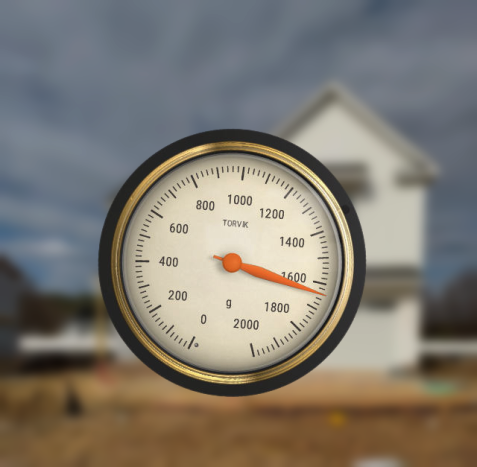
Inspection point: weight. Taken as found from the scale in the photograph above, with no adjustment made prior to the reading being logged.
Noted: 1640 g
